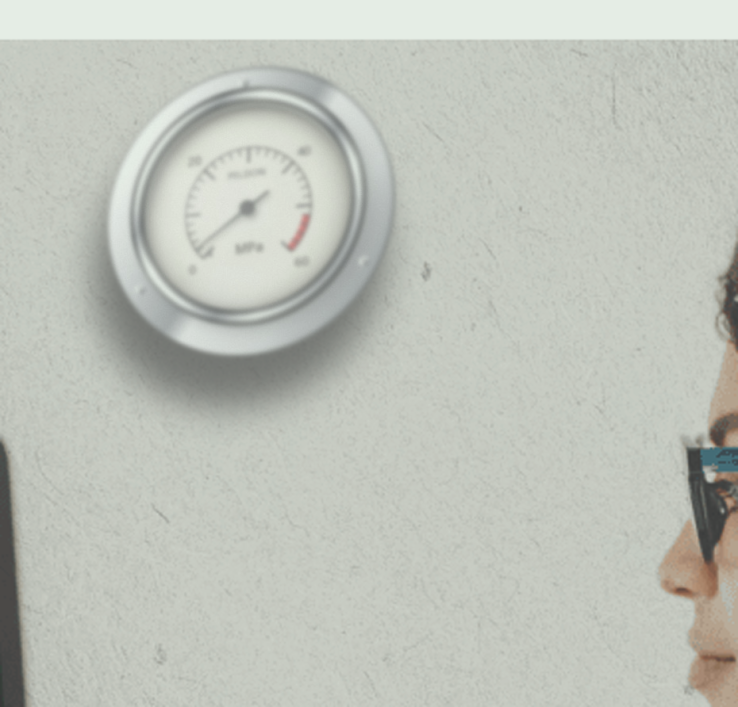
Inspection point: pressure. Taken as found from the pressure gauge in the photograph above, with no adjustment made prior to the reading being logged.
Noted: 2 MPa
